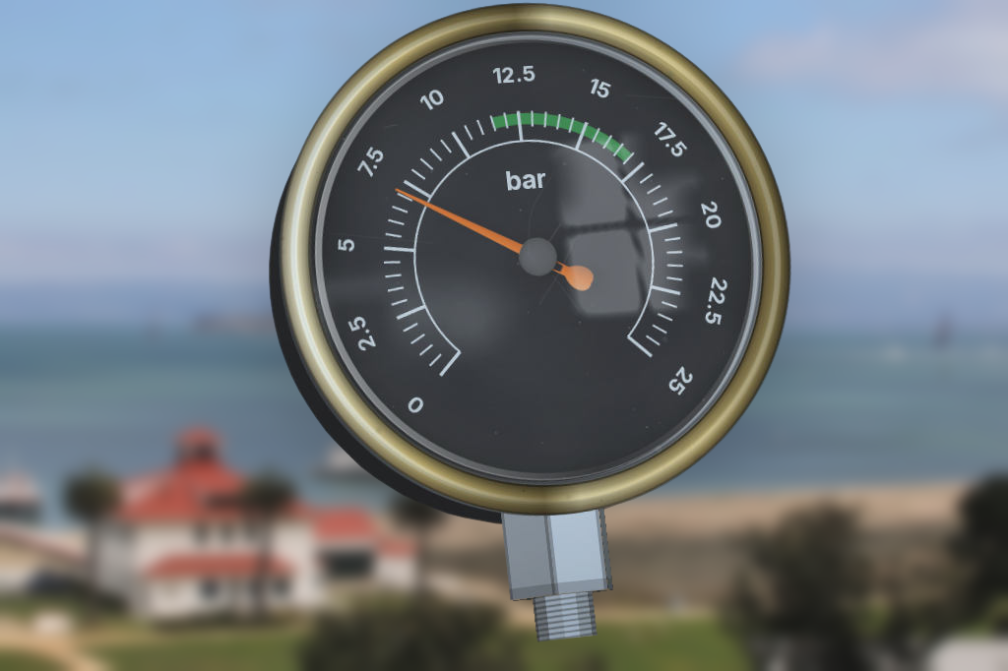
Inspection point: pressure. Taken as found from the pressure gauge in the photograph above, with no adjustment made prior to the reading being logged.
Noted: 7 bar
